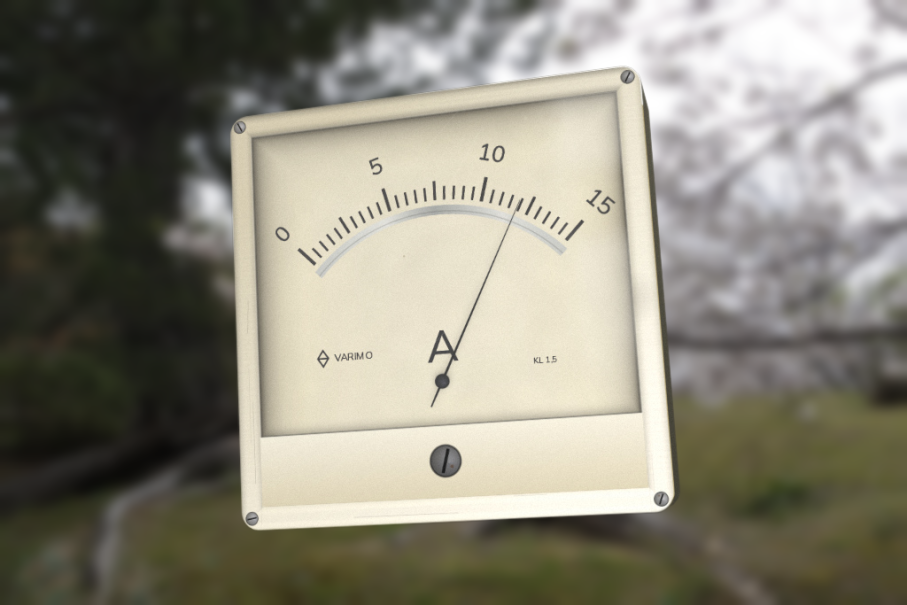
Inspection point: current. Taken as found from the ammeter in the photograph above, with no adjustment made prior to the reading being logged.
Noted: 12 A
